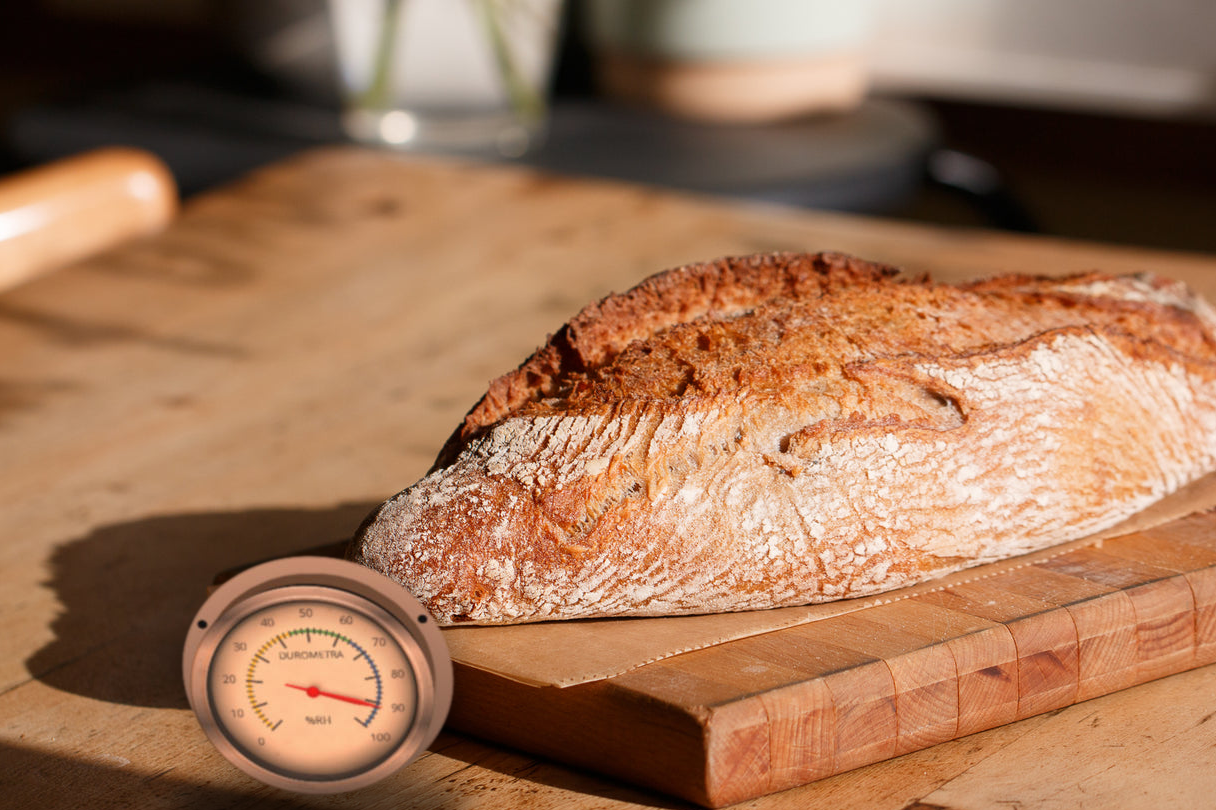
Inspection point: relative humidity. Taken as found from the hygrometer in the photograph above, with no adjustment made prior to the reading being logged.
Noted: 90 %
